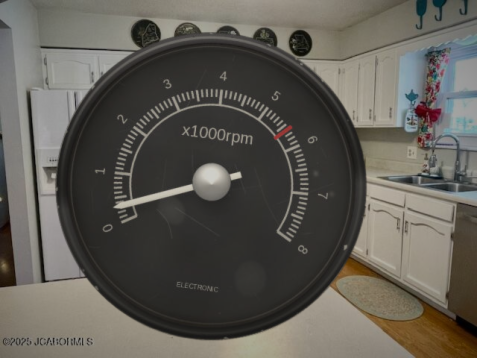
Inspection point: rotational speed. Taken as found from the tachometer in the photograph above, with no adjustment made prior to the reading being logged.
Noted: 300 rpm
